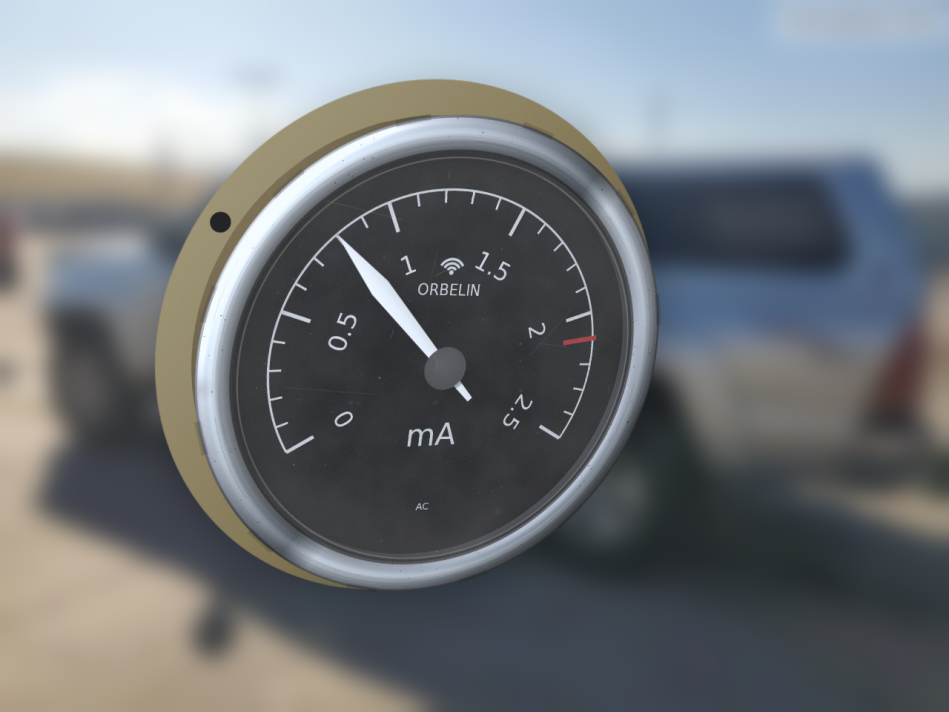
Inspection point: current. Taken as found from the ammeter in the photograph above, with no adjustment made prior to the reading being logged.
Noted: 0.8 mA
